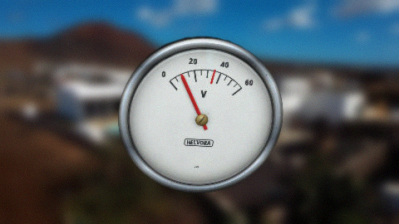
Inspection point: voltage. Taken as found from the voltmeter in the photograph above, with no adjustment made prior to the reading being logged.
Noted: 10 V
